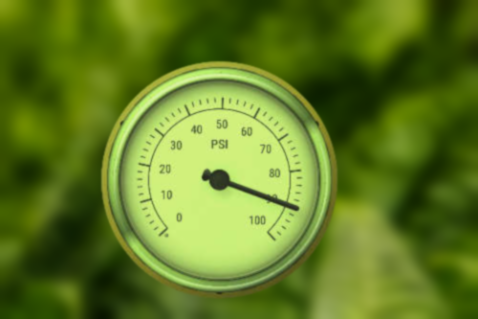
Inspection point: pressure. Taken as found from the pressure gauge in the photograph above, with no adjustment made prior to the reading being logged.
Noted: 90 psi
